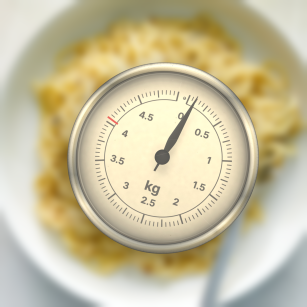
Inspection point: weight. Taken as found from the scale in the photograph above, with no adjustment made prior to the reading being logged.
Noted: 0.1 kg
